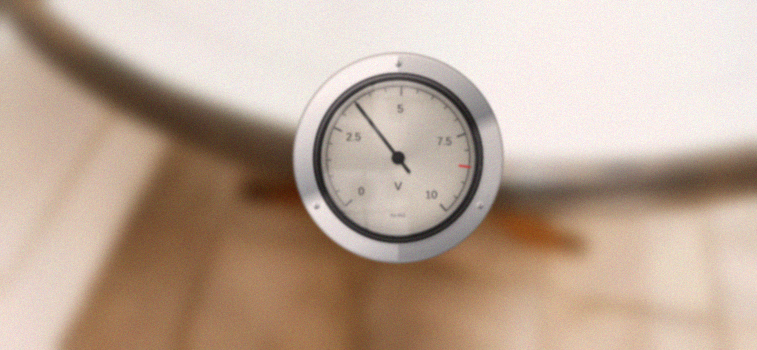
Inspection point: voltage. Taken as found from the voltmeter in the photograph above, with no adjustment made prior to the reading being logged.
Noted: 3.5 V
